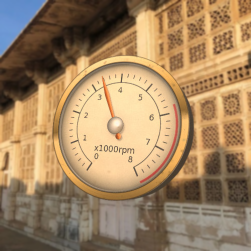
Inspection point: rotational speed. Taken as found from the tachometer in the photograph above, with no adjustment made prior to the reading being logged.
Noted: 3400 rpm
